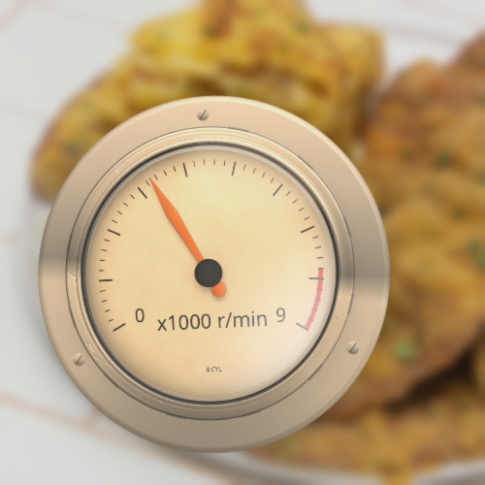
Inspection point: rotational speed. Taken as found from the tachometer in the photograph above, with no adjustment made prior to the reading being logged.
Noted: 3300 rpm
